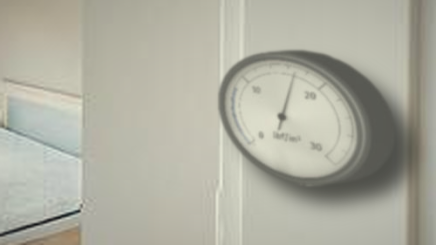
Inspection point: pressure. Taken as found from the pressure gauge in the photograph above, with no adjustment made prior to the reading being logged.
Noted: 17 psi
